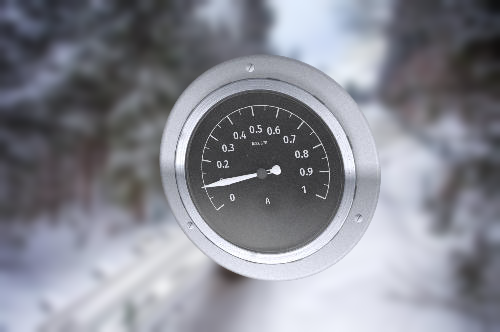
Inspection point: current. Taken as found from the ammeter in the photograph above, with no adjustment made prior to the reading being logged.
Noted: 0.1 A
